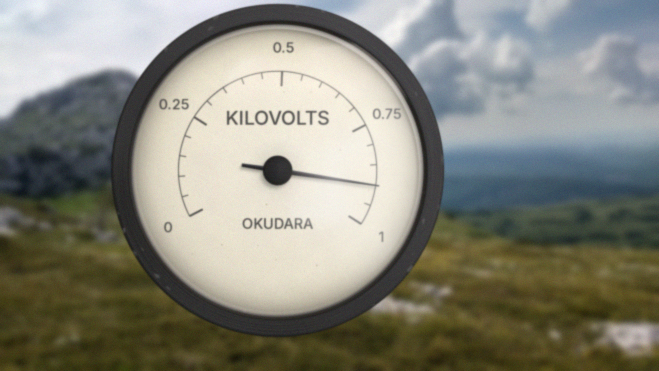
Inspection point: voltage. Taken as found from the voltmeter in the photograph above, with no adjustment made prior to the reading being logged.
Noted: 0.9 kV
